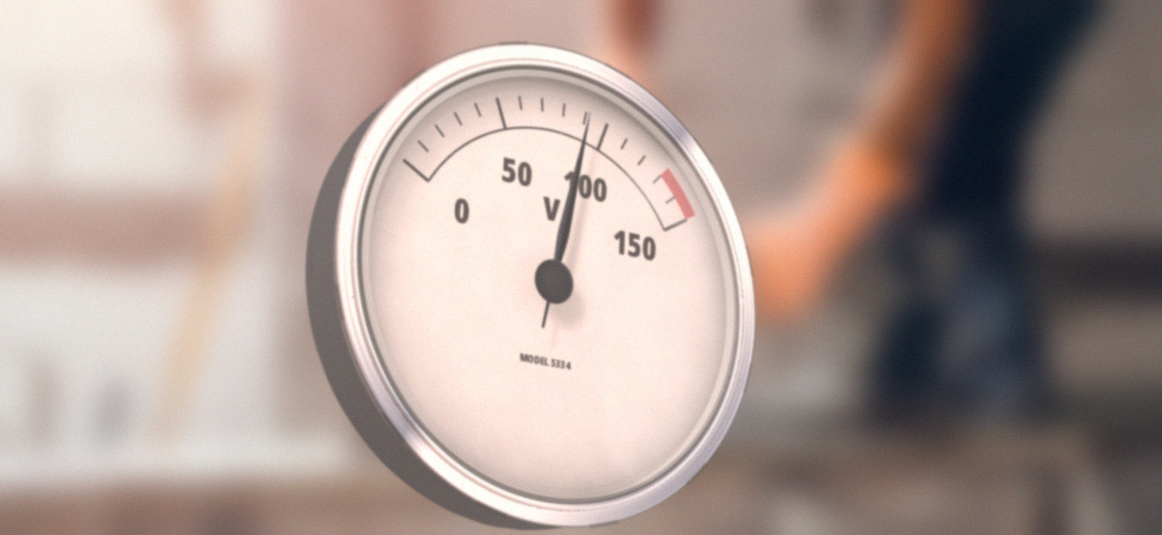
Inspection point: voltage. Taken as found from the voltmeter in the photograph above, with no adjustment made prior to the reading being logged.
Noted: 90 V
